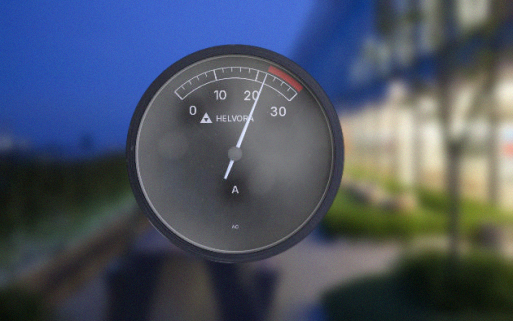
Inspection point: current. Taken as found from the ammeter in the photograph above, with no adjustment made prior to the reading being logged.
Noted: 22 A
